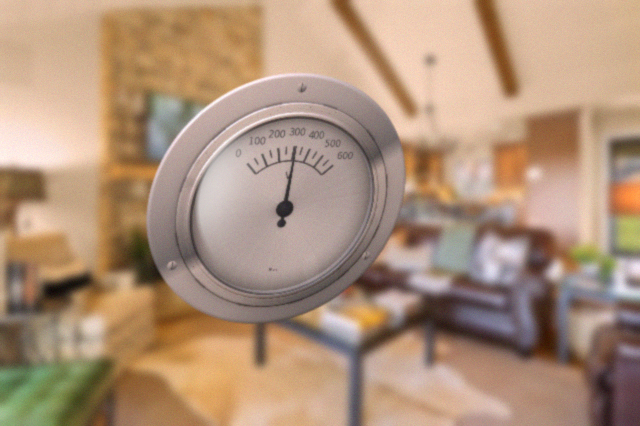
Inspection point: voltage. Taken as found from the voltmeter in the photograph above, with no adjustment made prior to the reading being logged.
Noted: 300 V
